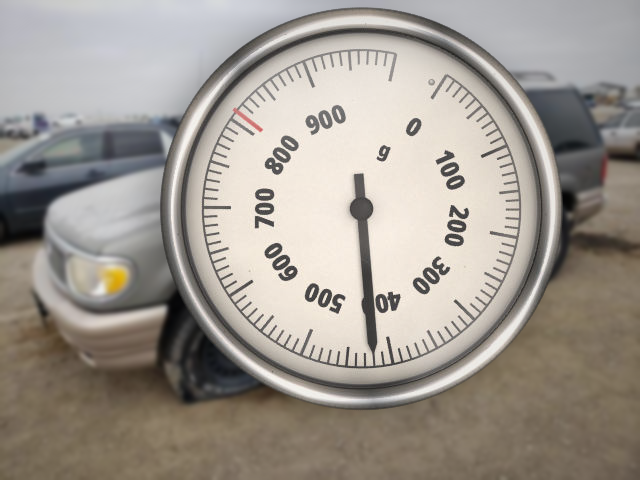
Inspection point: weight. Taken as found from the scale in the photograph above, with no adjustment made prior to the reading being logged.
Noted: 420 g
